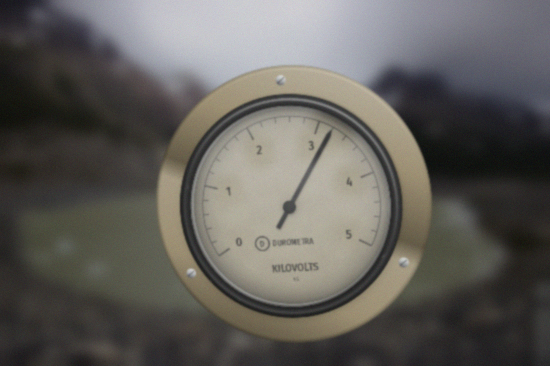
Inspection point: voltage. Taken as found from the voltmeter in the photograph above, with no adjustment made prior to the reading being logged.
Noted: 3.2 kV
